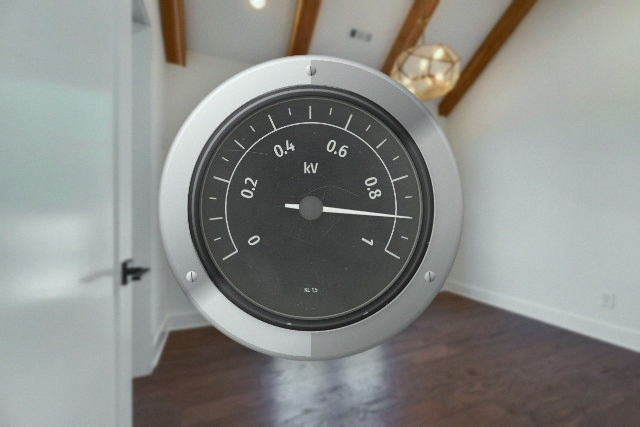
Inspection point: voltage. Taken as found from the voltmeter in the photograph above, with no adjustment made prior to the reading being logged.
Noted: 0.9 kV
